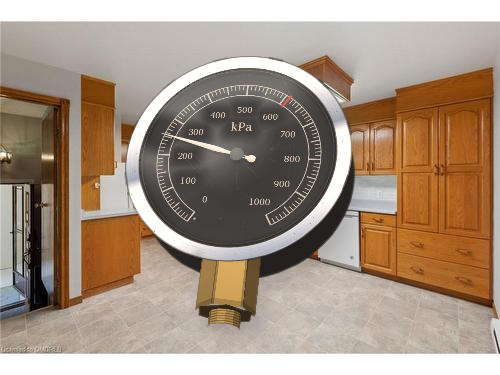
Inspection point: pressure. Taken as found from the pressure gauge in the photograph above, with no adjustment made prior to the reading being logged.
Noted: 250 kPa
